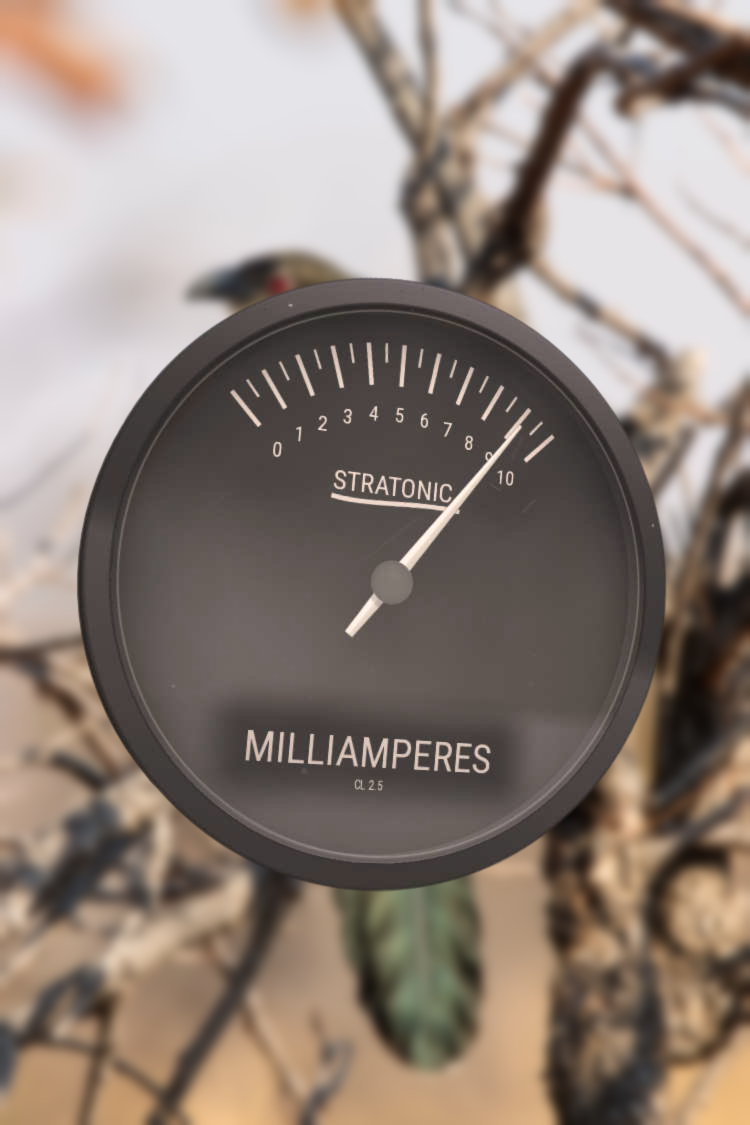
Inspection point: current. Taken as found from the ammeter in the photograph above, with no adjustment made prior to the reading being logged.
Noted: 9 mA
